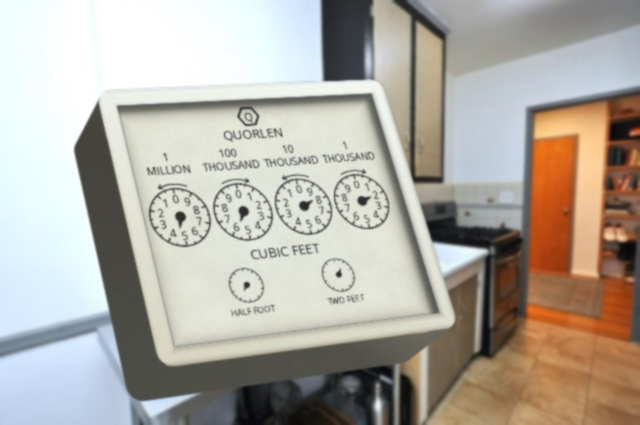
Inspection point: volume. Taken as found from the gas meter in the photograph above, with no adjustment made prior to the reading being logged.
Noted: 458200 ft³
